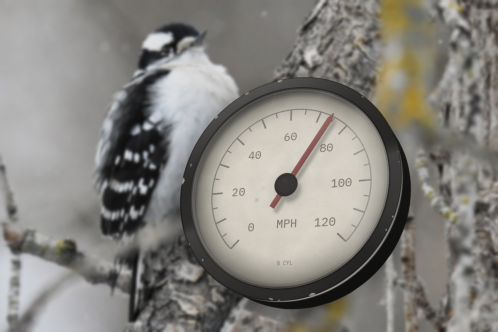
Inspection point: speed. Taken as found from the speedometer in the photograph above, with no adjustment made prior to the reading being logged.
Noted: 75 mph
